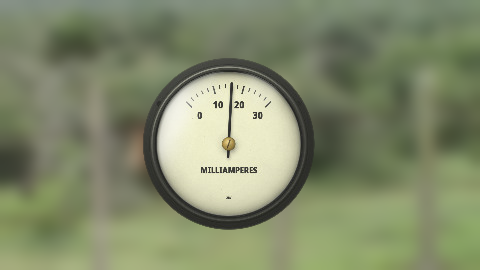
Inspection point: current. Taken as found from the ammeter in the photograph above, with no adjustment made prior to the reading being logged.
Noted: 16 mA
